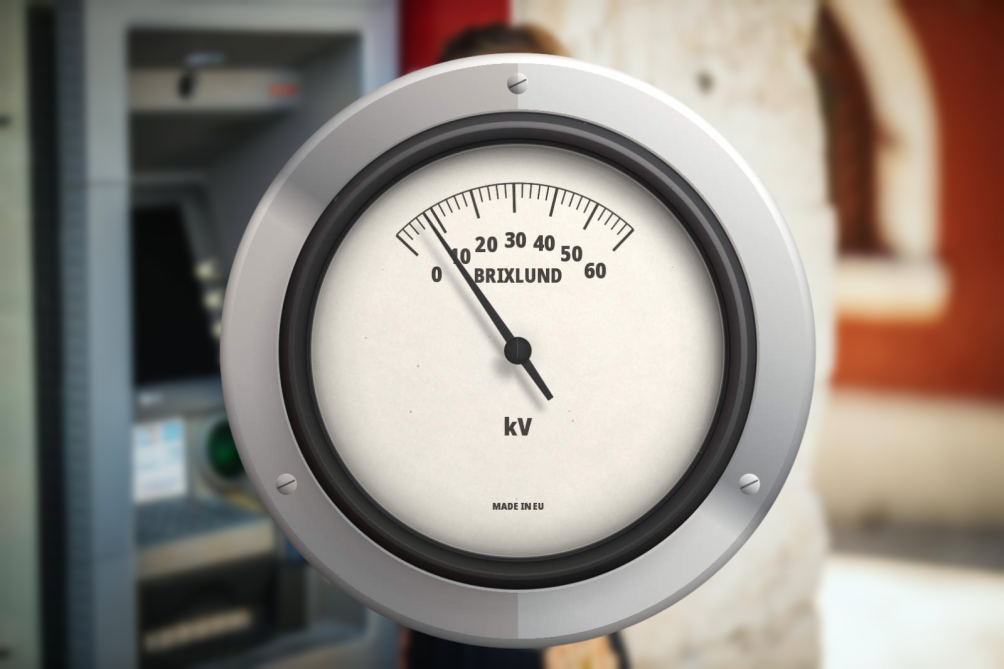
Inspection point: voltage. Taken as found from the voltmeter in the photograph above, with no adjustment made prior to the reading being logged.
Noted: 8 kV
